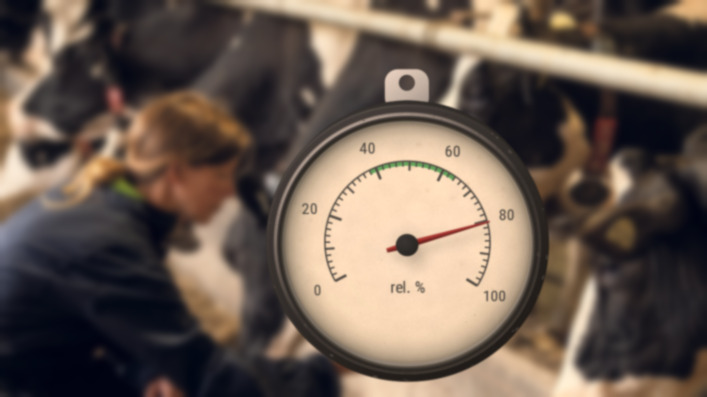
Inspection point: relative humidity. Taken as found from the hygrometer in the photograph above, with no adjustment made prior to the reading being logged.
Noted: 80 %
